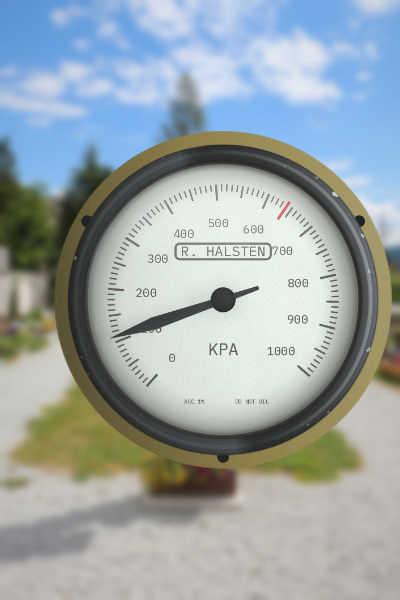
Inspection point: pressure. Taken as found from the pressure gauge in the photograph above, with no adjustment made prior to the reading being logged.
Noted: 110 kPa
